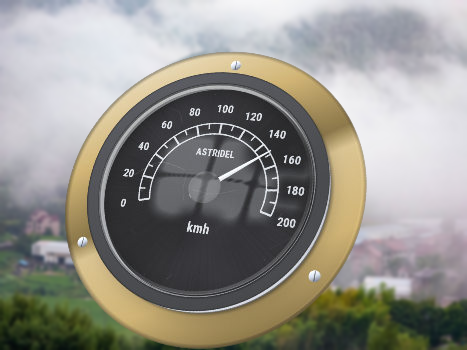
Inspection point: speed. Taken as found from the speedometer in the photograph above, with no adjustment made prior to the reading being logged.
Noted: 150 km/h
